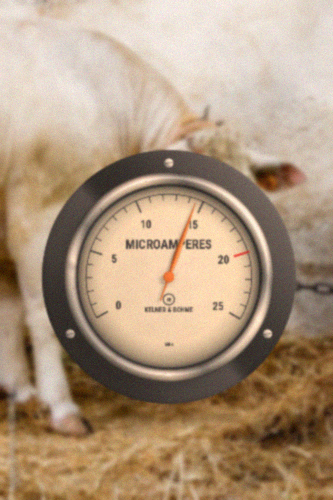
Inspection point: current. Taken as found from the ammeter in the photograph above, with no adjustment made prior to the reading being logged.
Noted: 14.5 µA
